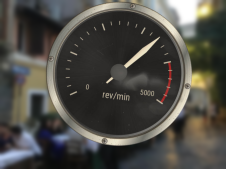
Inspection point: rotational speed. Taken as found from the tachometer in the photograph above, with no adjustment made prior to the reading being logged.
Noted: 3400 rpm
